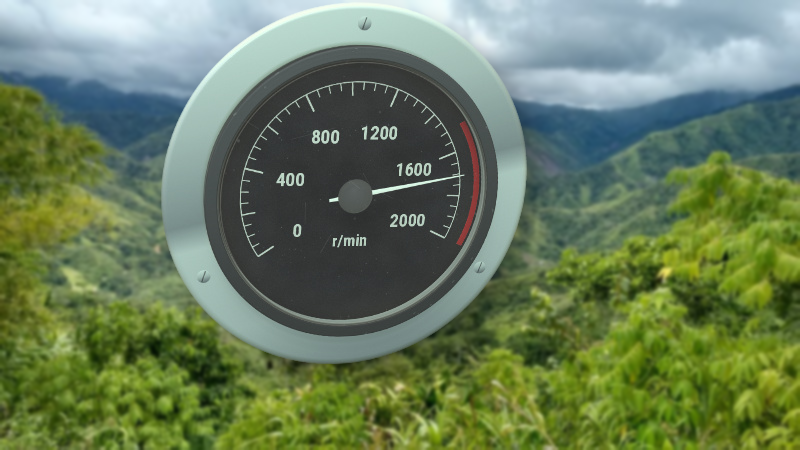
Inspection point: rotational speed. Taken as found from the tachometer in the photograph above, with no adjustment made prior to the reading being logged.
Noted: 1700 rpm
